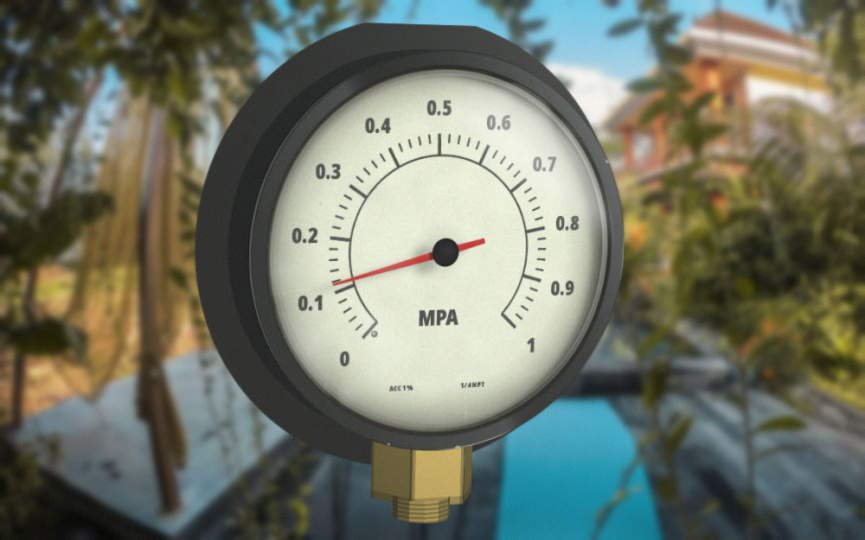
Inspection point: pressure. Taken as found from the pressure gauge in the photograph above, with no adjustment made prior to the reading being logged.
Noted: 0.12 MPa
